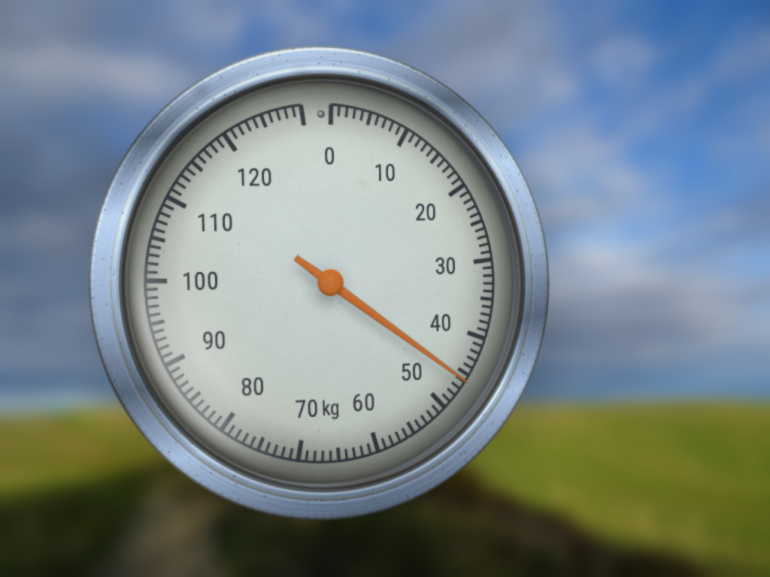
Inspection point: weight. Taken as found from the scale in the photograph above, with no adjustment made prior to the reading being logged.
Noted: 46 kg
